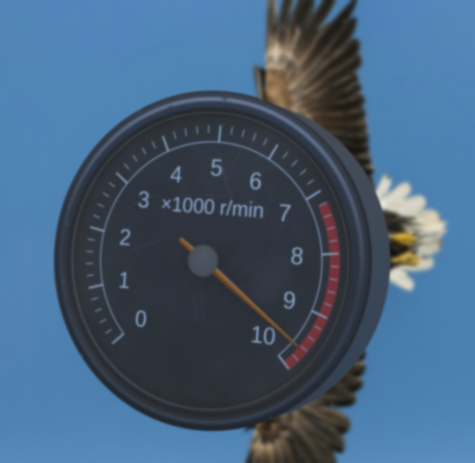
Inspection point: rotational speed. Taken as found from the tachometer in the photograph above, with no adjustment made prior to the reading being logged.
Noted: 9600 rpm
